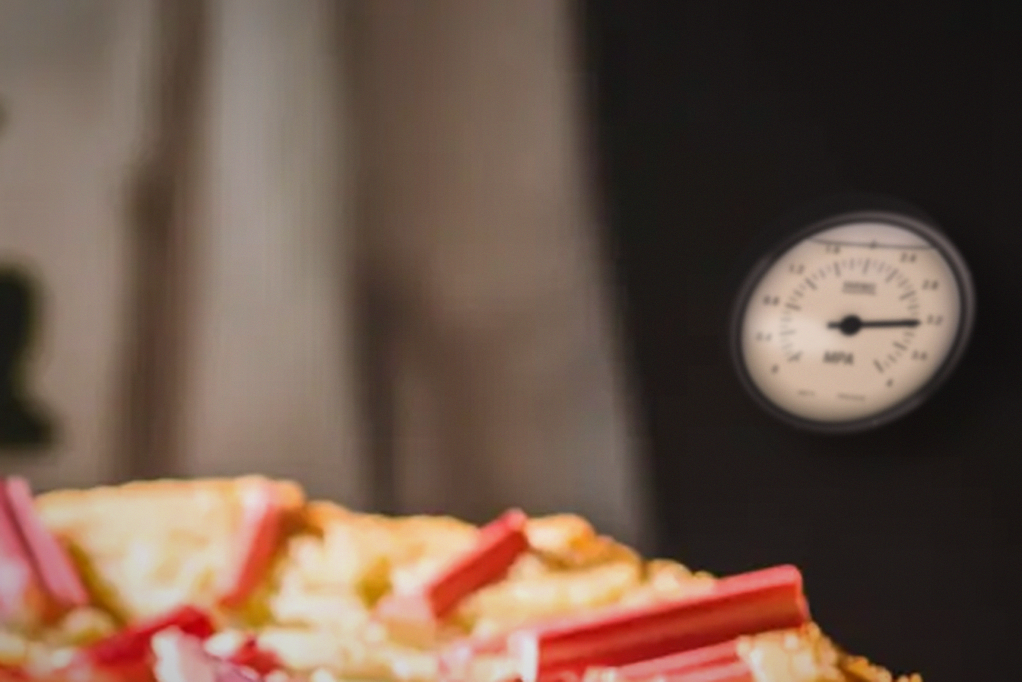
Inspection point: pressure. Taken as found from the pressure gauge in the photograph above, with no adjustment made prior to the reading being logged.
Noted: 3.2 MPa
